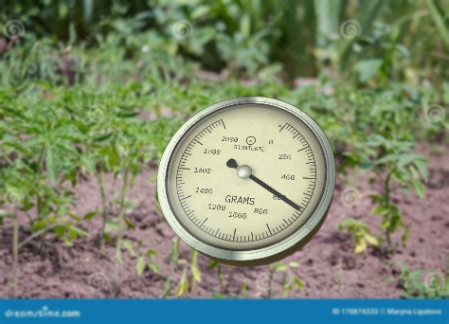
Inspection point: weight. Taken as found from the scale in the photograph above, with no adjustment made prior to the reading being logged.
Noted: 600 g
